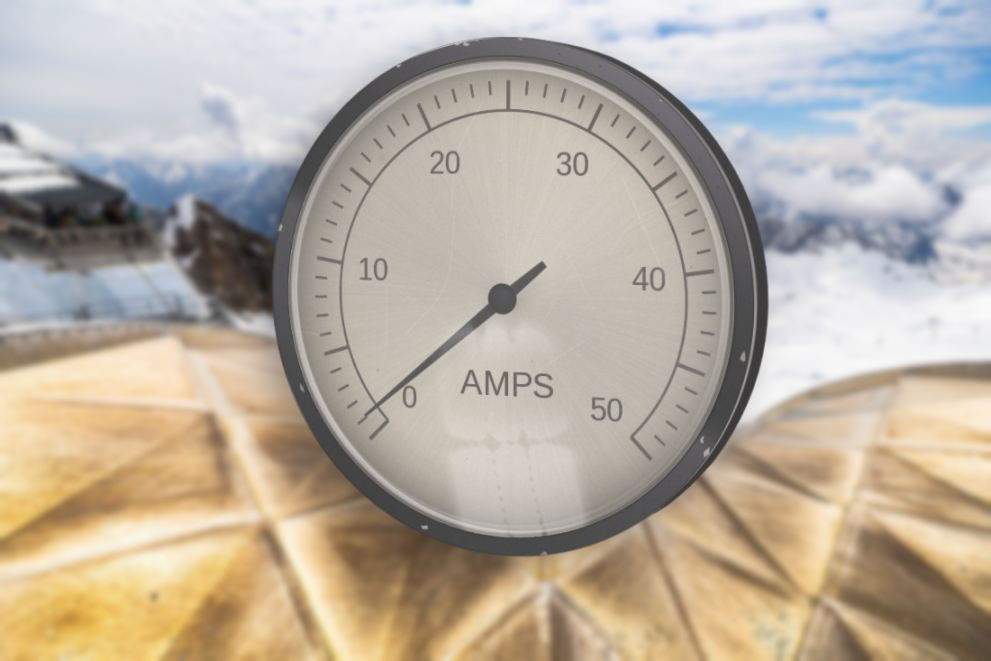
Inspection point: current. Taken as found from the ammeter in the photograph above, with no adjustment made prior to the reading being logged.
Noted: 1 A
